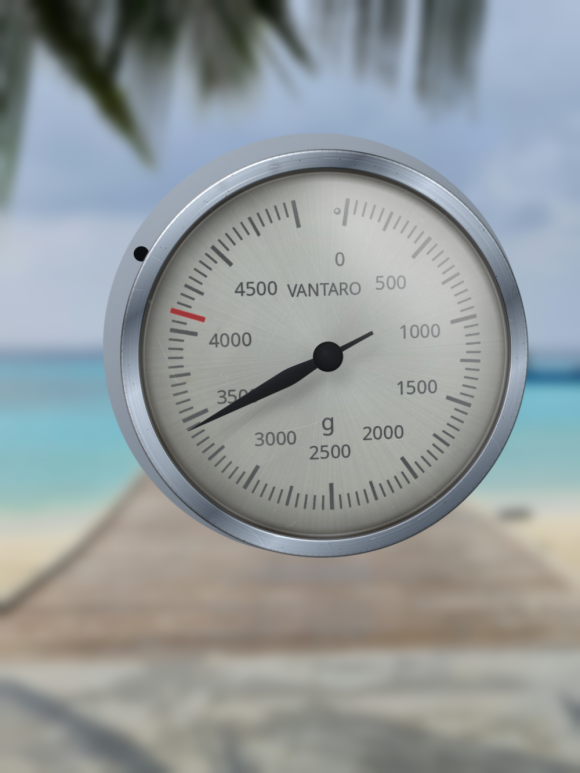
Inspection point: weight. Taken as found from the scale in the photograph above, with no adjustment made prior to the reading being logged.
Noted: 3450 g
